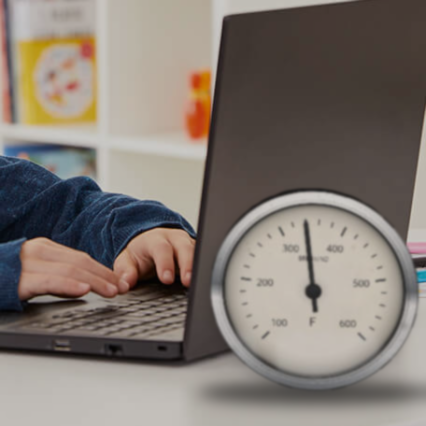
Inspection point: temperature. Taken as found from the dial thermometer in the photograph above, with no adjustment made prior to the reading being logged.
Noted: 340 °F
